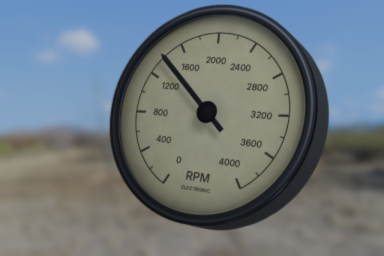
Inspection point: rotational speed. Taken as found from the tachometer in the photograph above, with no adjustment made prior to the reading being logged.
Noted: 1400 rpm
